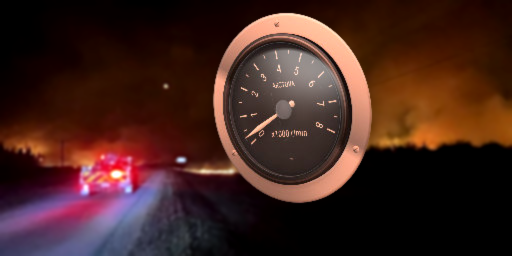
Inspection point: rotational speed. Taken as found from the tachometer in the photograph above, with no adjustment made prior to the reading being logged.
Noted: 250 rpm
